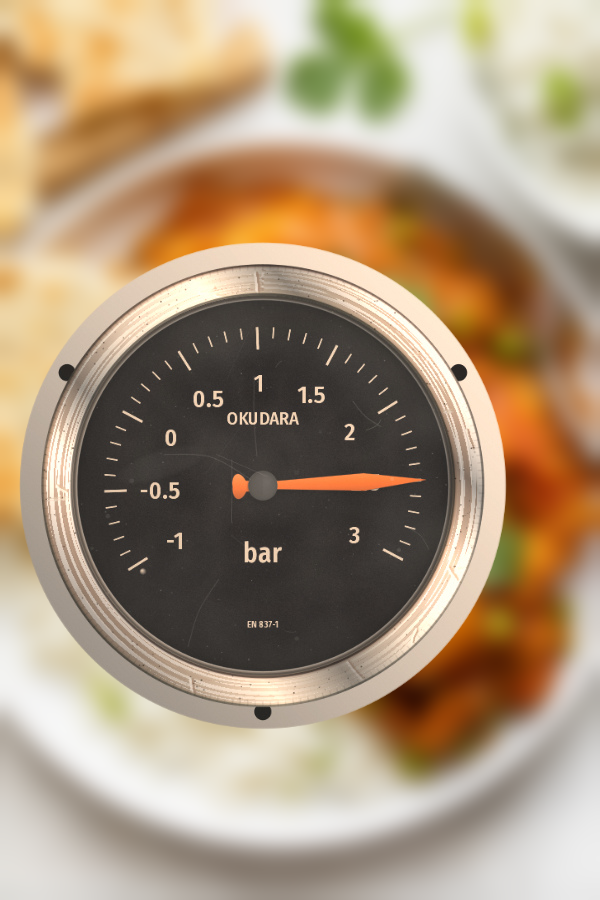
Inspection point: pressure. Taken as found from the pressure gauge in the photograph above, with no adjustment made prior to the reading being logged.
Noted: 2.5 bar
